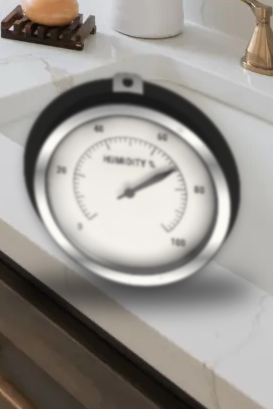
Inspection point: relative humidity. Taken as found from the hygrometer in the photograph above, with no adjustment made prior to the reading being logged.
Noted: 70 %
